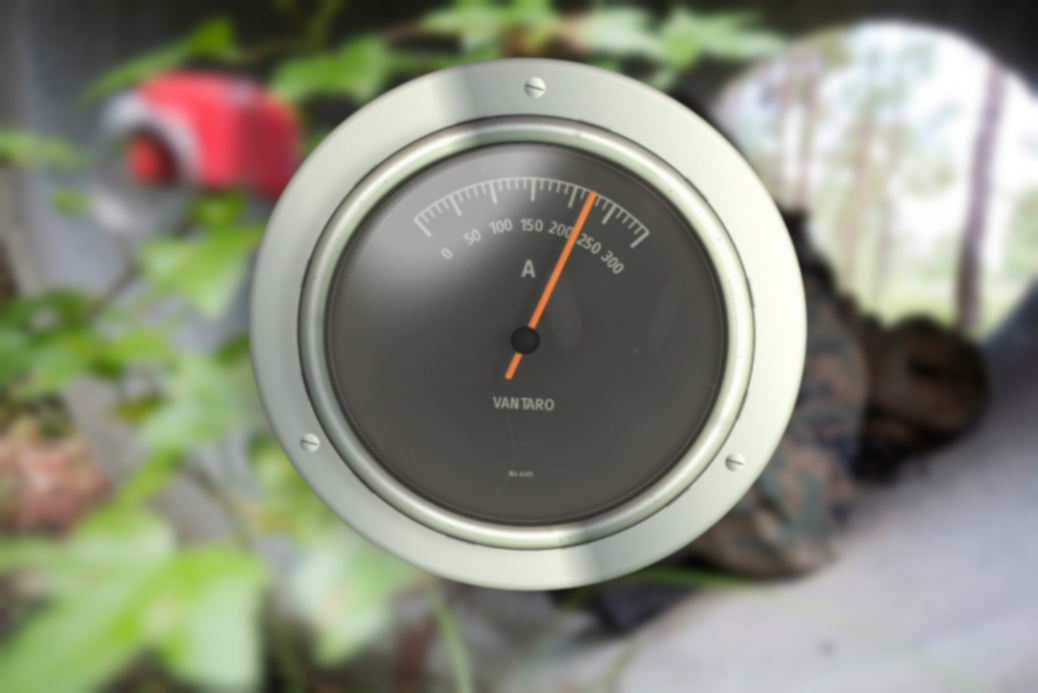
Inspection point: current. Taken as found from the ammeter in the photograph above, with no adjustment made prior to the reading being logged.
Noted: 220 A
